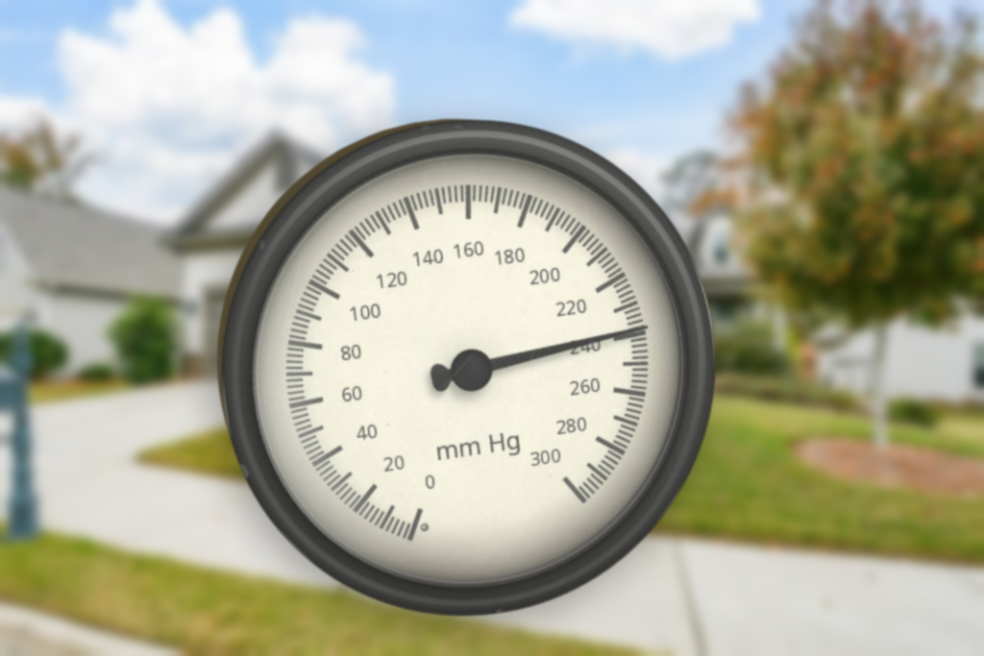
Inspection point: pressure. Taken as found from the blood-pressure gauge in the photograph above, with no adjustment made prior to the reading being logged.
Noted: 238 mmHg
